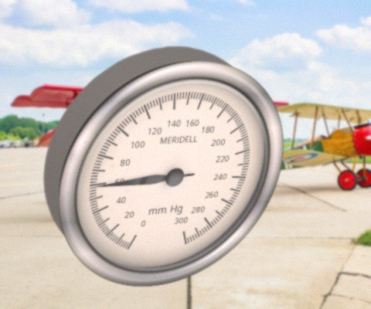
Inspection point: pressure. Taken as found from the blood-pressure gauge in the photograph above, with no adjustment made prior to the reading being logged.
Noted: 60 mmHg
